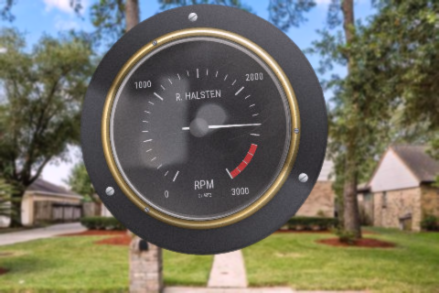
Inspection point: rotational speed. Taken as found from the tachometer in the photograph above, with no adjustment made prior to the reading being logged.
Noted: 2400 rpm
